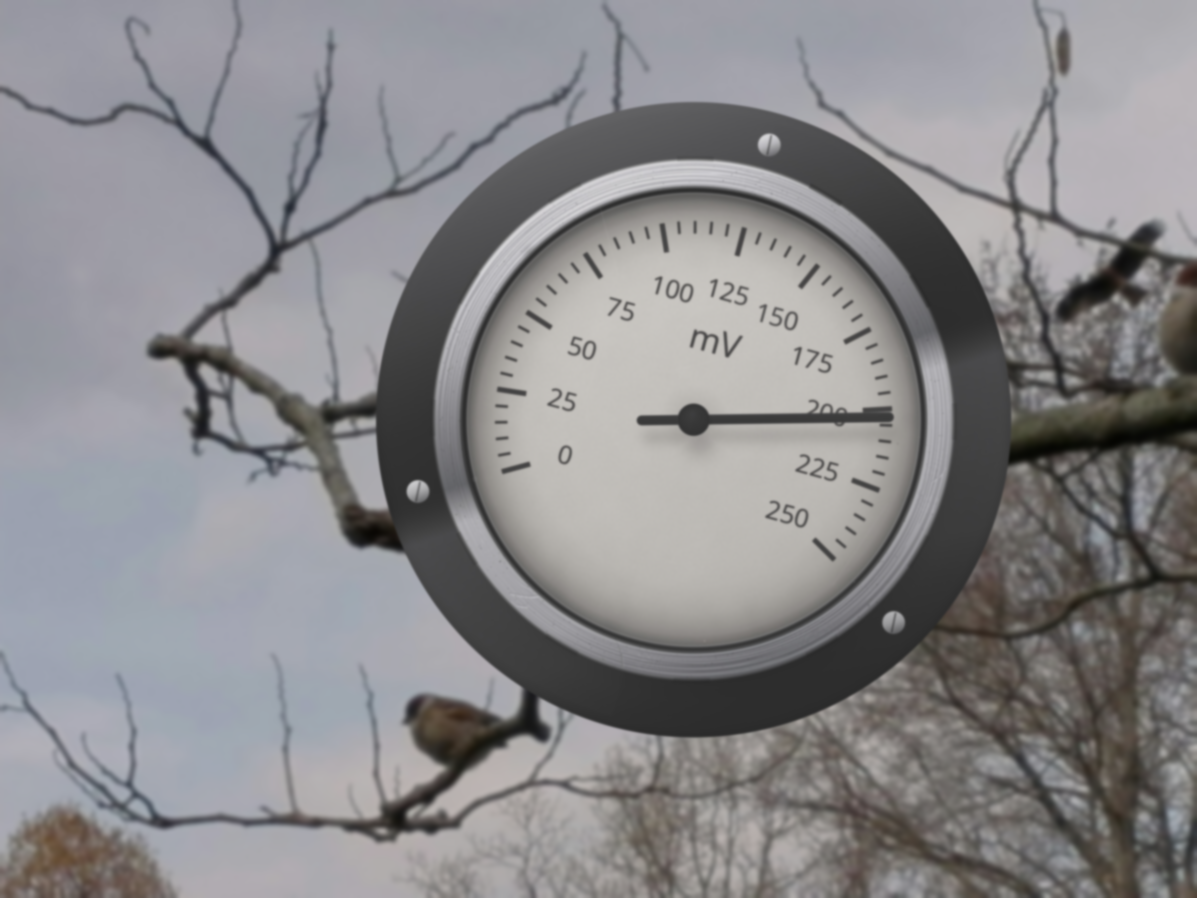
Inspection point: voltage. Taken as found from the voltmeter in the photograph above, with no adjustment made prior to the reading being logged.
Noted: 202.5 mV
